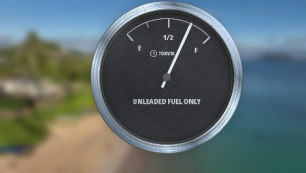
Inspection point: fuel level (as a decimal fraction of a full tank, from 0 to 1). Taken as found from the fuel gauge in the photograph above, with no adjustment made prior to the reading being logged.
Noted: 0.75
